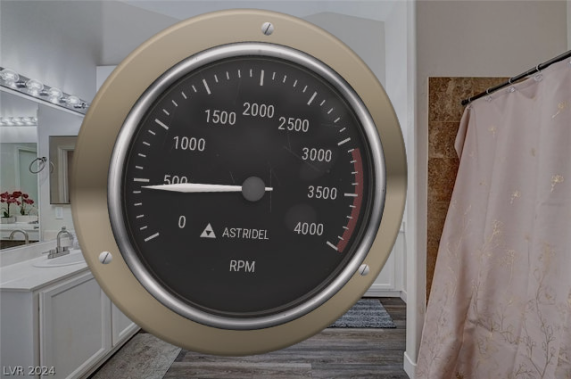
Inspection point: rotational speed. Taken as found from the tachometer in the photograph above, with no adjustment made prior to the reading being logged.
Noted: 450 rpm
